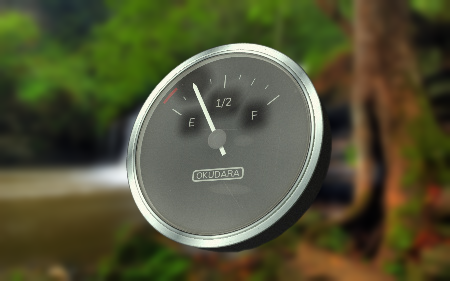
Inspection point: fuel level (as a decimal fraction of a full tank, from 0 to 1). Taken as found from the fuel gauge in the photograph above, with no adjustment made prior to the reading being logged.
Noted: 0.25
